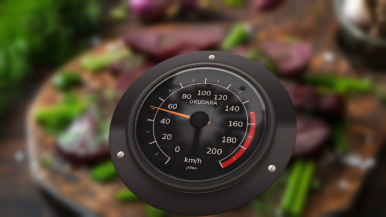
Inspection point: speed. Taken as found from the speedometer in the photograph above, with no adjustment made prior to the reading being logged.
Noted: 50 km/h
